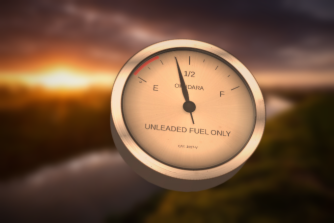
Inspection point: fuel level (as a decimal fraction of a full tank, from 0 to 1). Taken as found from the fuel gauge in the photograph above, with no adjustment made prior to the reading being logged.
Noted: 0.375
